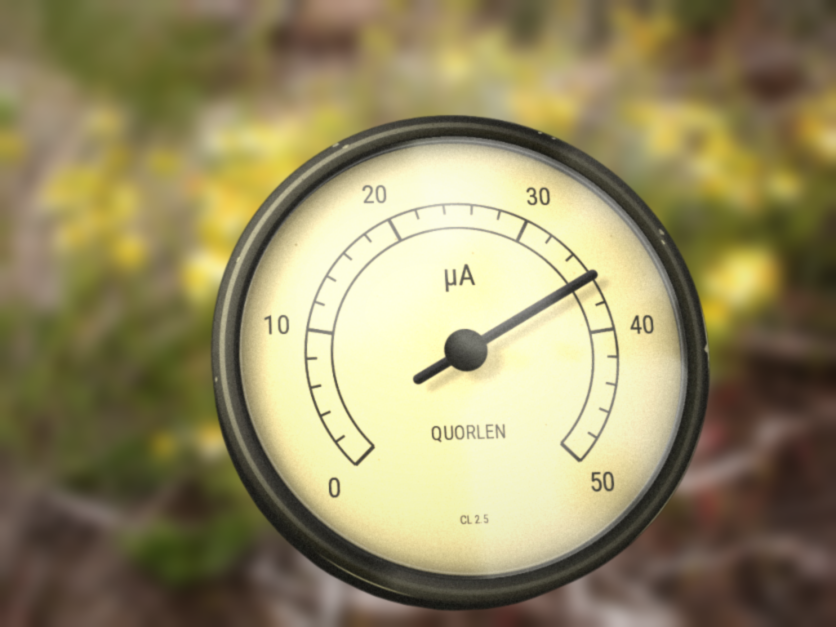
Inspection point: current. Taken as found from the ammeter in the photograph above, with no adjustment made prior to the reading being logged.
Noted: 36 µA
